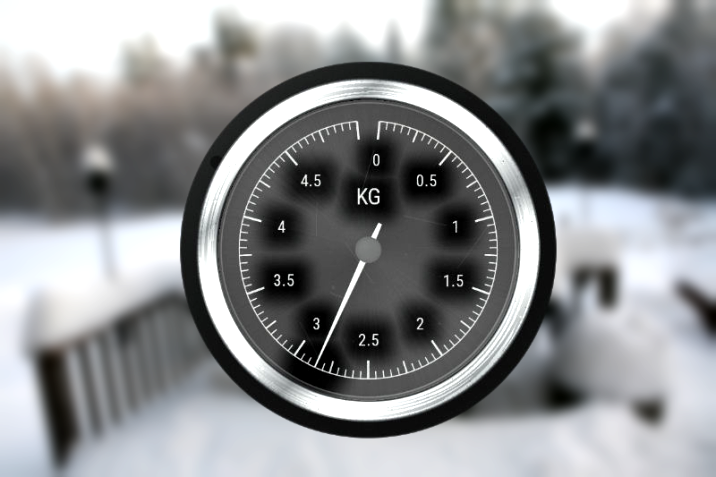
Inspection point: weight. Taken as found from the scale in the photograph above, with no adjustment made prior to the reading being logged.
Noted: 2.85 kg
